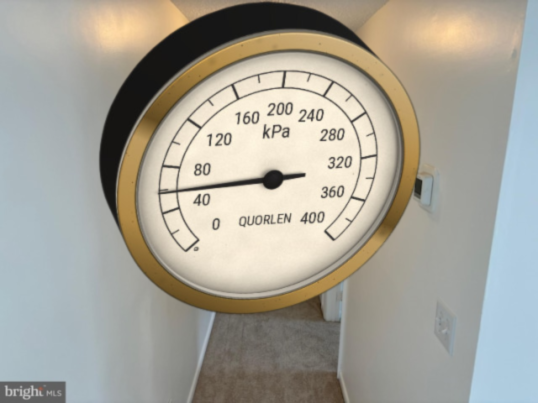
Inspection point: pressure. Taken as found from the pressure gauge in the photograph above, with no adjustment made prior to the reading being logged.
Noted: 60 kPa
